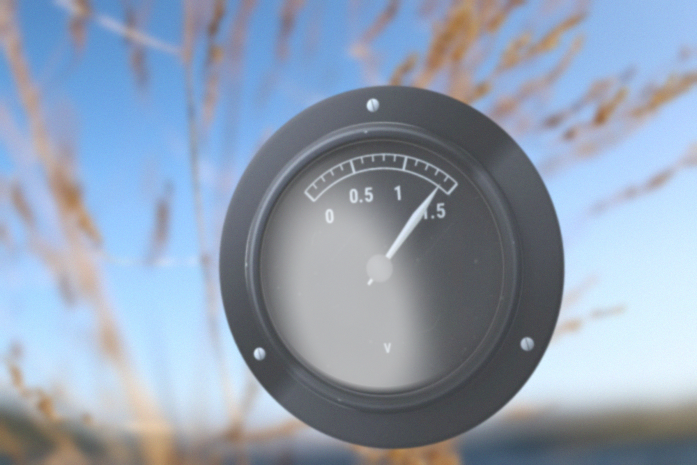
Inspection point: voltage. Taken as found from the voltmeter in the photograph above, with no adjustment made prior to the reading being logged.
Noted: 1.4 V
